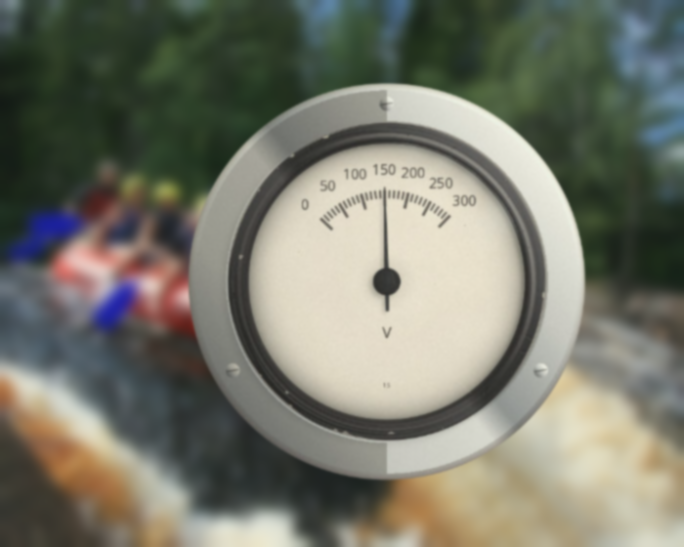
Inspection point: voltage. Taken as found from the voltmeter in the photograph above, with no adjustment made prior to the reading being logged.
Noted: 150 V
